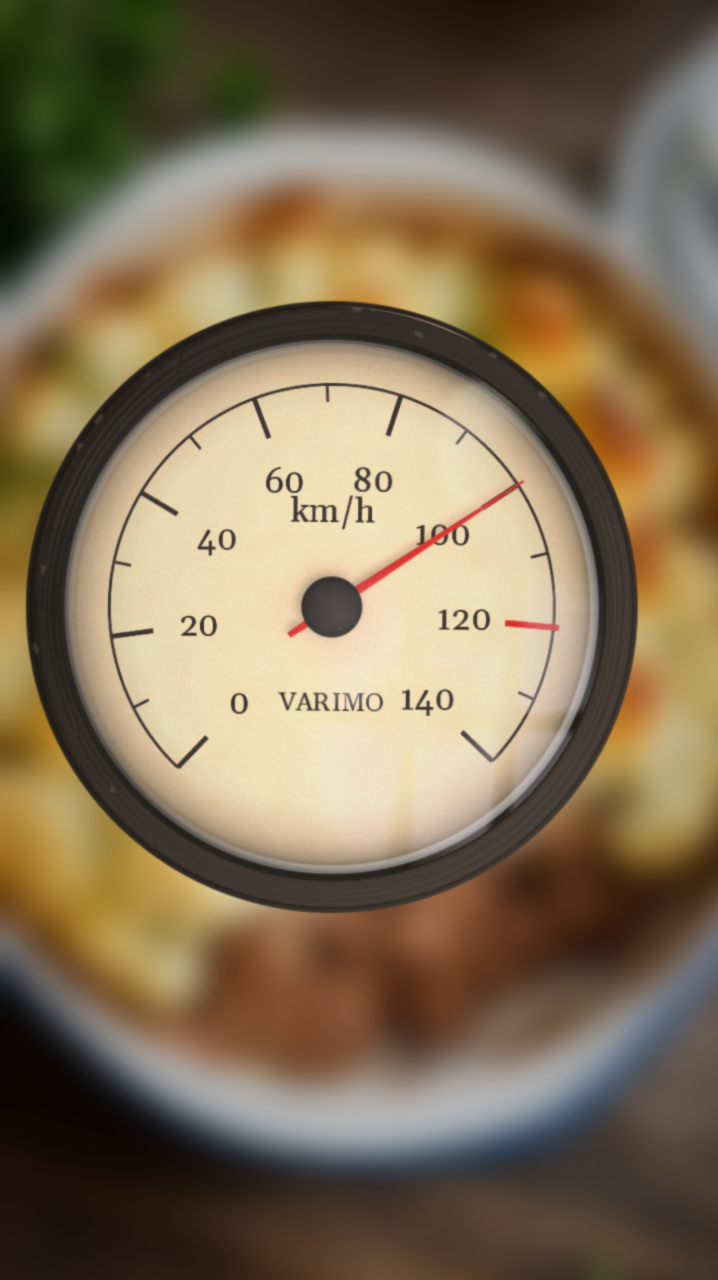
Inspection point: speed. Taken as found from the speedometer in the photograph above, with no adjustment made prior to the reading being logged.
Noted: 100 km/h
